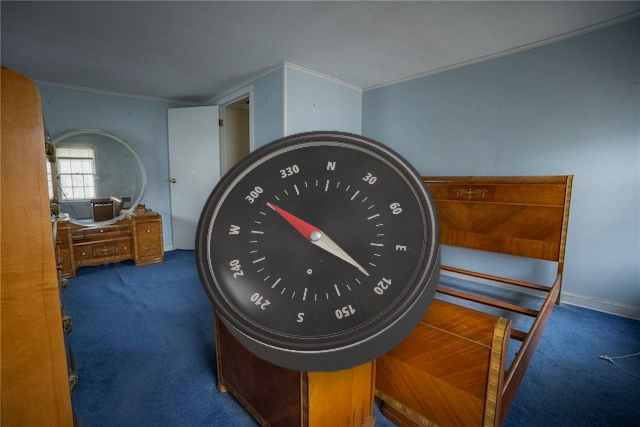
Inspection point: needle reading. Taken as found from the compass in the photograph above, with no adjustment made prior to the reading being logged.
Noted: 300 °
